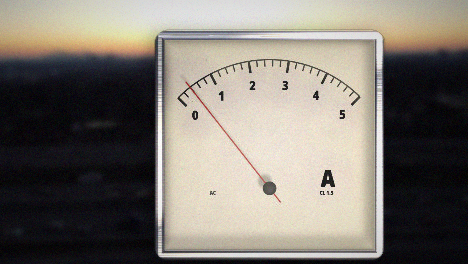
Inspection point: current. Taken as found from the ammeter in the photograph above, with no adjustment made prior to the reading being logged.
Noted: 0.4 A
